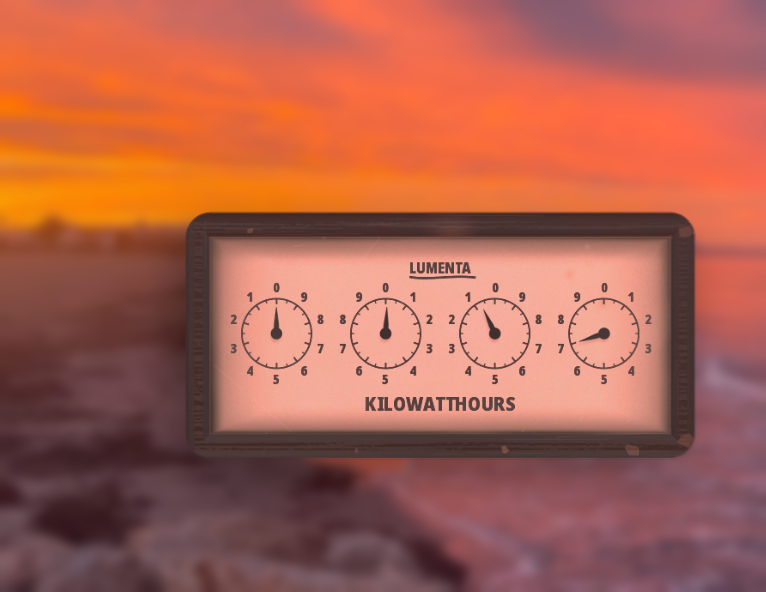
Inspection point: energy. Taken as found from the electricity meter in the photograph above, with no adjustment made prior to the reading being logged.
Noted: 7 kWh
